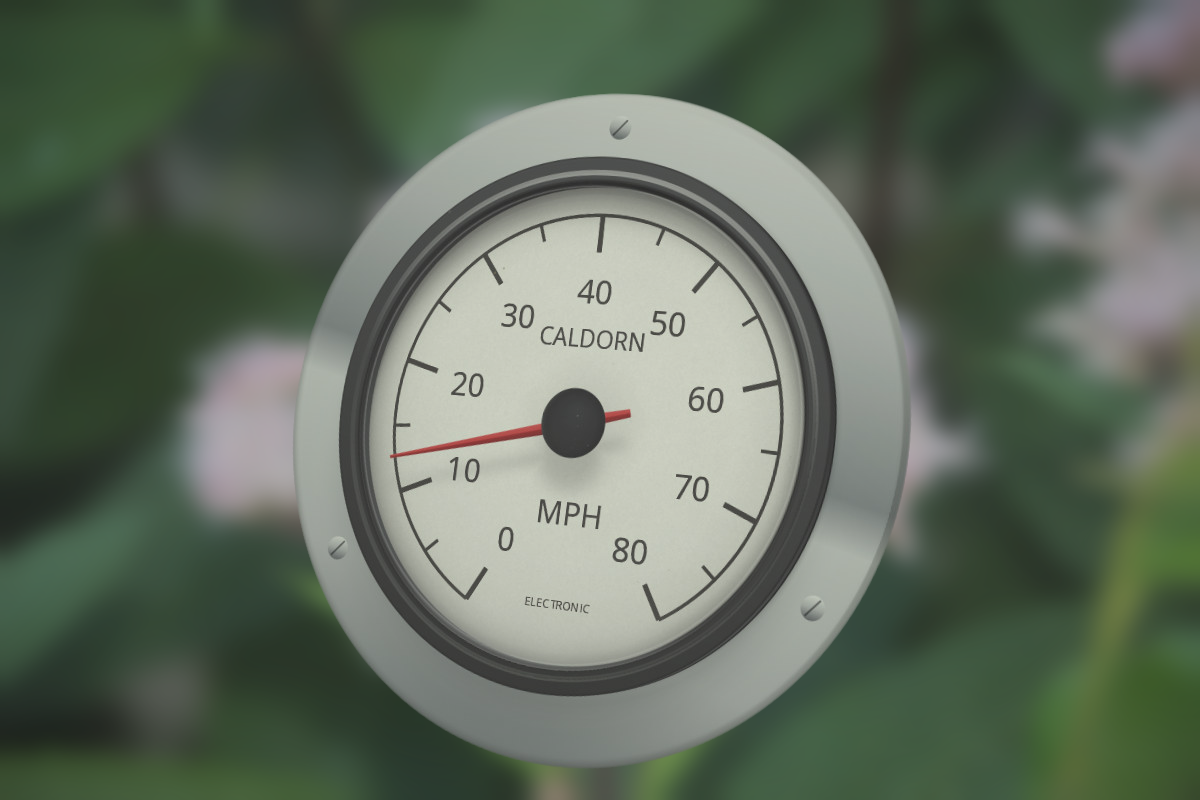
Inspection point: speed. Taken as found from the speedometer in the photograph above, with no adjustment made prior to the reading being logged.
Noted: 12.5 mph
